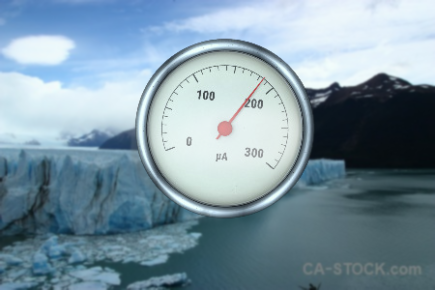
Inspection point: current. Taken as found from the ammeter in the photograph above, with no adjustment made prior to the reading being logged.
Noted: 185 µA
